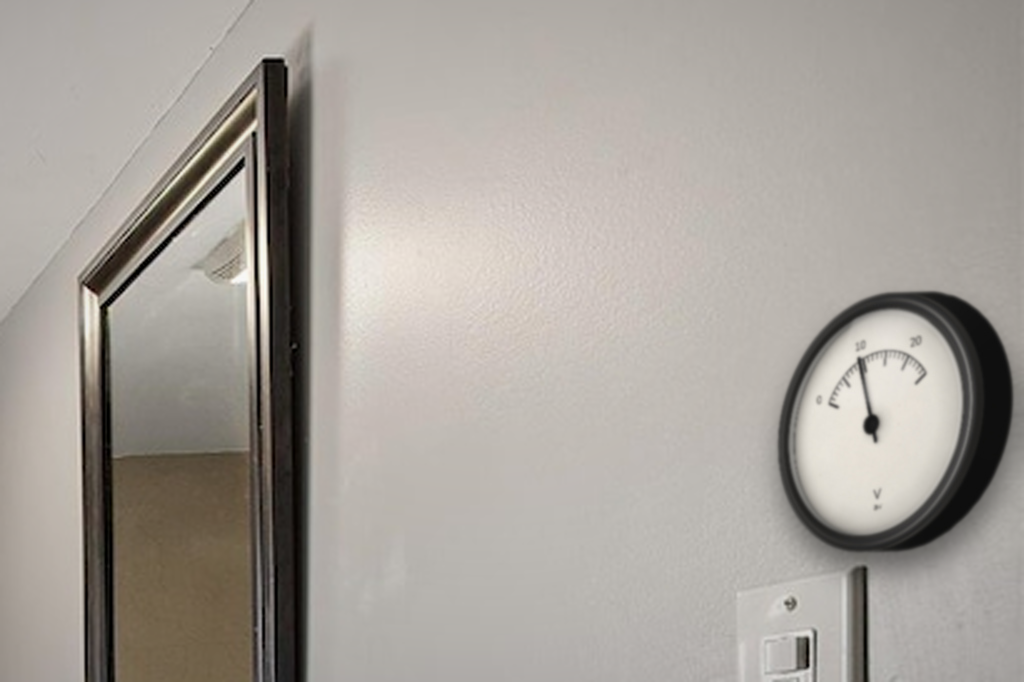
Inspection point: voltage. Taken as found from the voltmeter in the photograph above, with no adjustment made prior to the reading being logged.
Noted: 10 V
